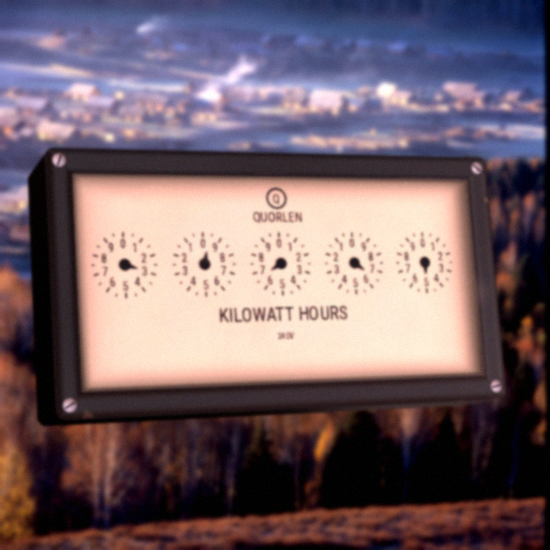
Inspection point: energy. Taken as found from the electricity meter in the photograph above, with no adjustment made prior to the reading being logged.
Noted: 29665 kWh
